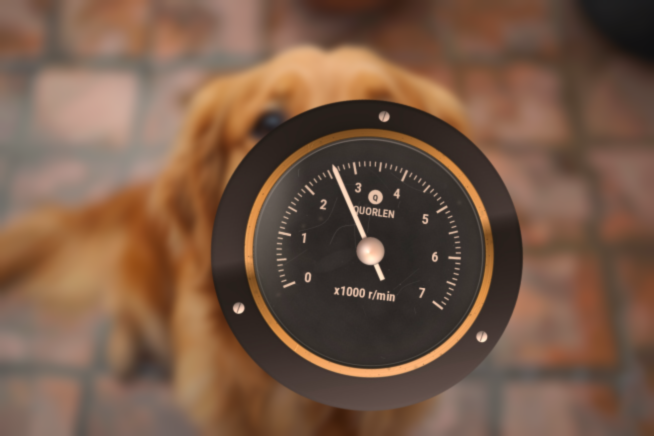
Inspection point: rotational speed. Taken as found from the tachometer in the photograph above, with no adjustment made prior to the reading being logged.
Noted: 2600 rpm
